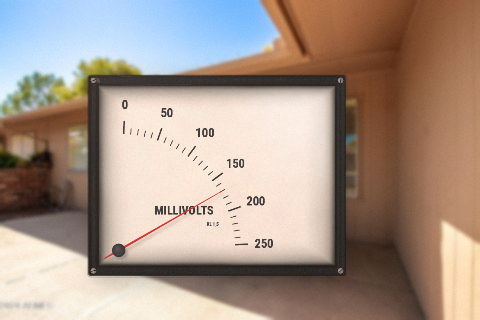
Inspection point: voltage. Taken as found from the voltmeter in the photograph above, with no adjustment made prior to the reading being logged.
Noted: 170 mV
